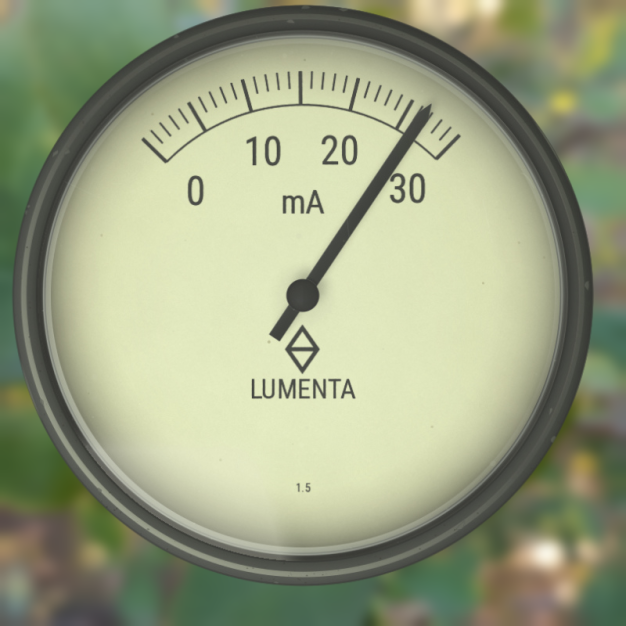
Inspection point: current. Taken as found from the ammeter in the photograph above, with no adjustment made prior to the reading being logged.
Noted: 26.5 mA
